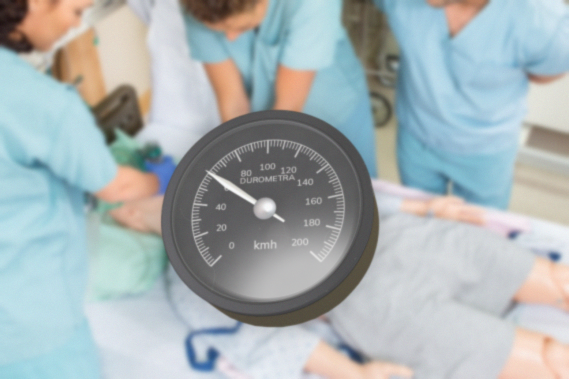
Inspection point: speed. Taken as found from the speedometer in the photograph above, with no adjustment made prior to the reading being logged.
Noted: 60 km/h
